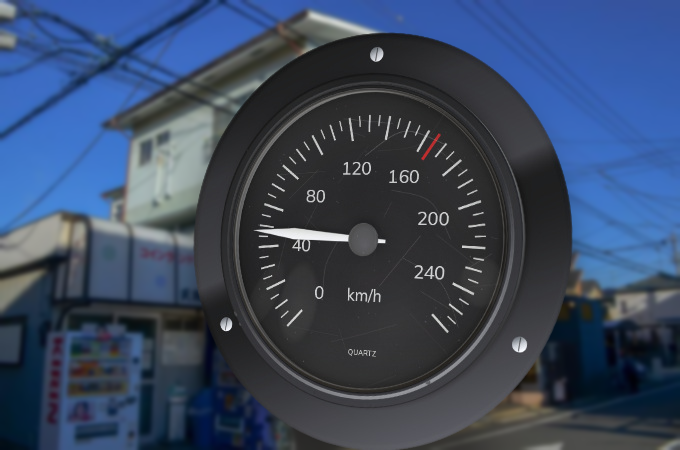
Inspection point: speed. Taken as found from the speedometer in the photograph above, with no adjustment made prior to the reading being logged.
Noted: 47.5 km/h
